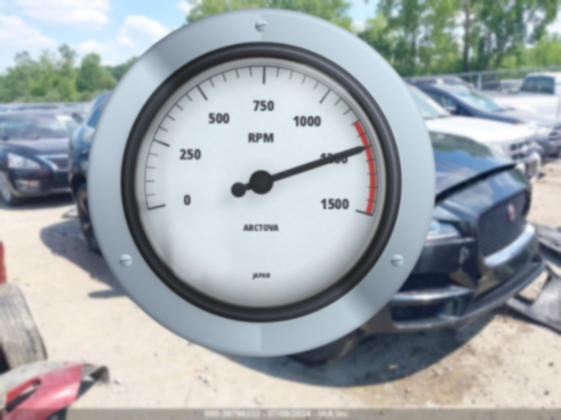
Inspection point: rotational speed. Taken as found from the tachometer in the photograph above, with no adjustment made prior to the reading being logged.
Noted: 1250 rpm
